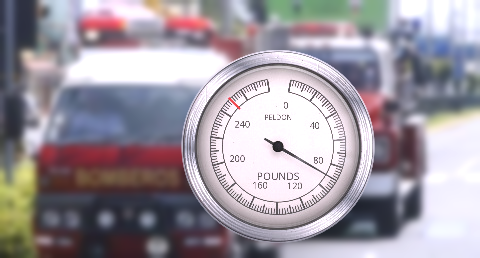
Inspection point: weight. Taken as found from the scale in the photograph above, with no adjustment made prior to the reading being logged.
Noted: 90 lb
